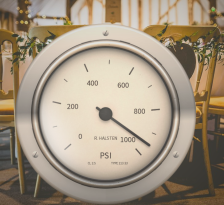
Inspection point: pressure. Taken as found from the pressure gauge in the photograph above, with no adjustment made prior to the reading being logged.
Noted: 950 psi
